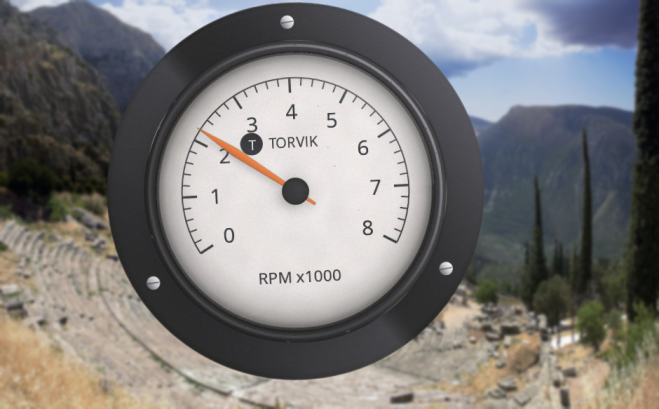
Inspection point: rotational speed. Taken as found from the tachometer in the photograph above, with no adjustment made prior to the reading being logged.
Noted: 2200 rpm
